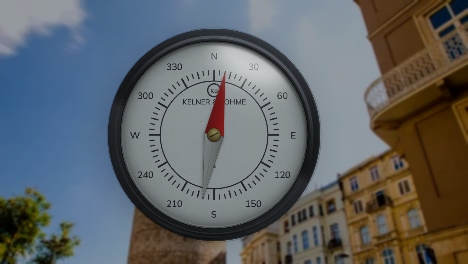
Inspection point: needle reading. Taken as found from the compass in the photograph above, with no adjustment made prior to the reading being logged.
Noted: 10 °
